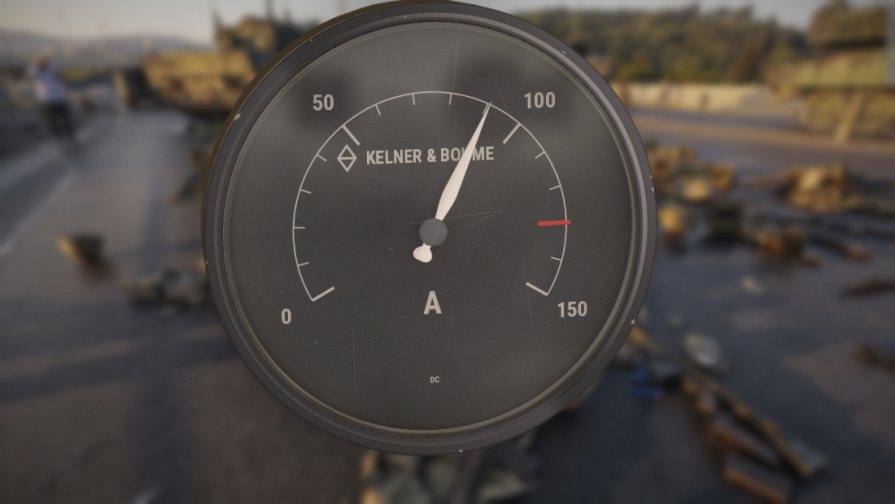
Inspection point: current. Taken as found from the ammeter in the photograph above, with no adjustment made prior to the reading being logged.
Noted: 90 A
